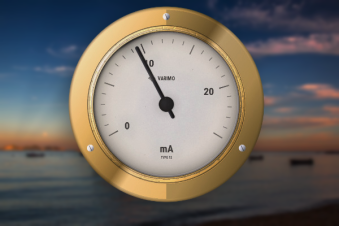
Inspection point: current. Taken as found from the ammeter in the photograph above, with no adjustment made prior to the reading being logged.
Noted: 9.5 mA
